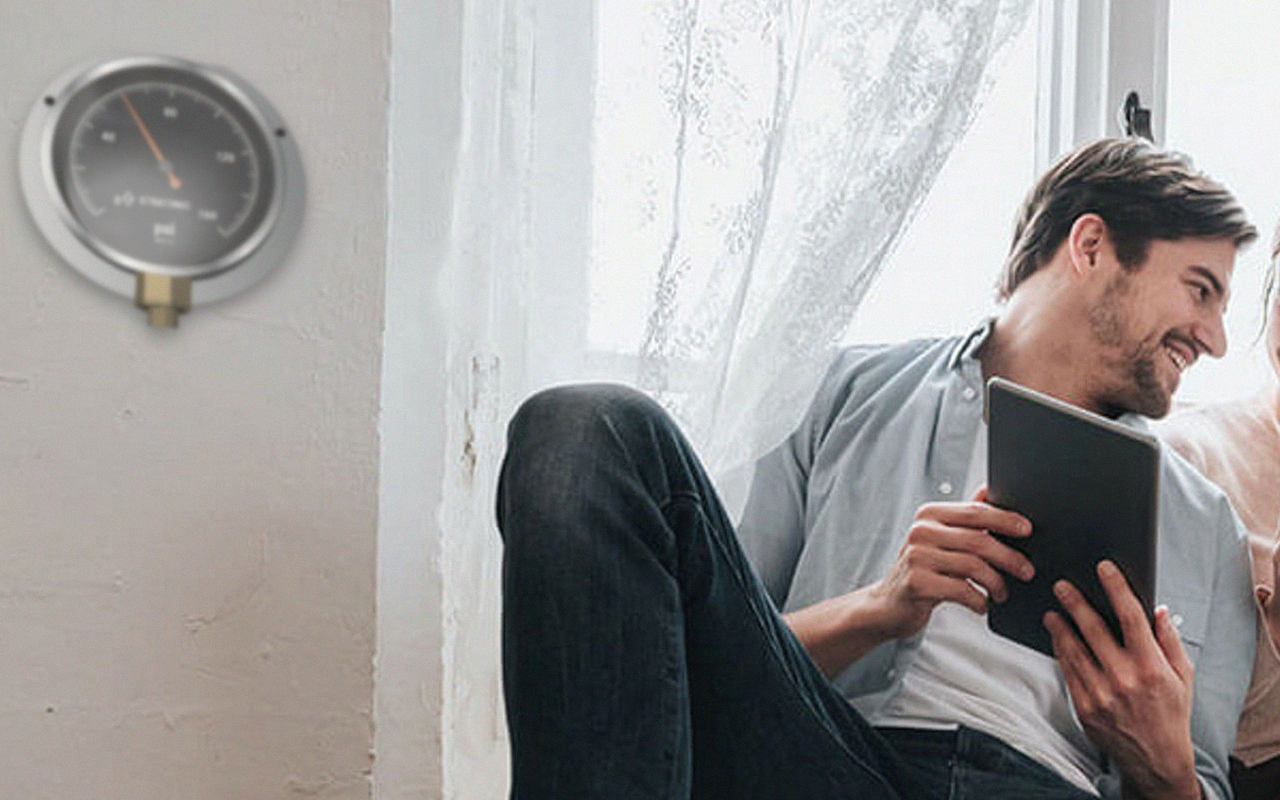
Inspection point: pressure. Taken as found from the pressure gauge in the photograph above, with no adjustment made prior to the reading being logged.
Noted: 60 psi
